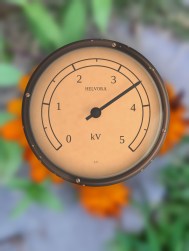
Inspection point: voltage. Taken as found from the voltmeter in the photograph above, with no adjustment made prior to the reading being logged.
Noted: 3.5 kV
